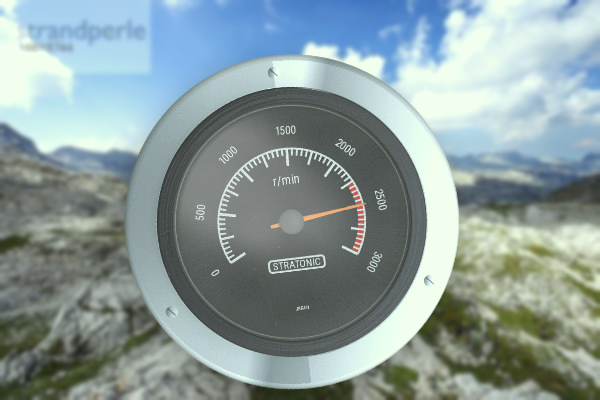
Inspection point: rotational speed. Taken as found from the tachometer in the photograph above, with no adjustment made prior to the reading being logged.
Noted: 2500 rpm
